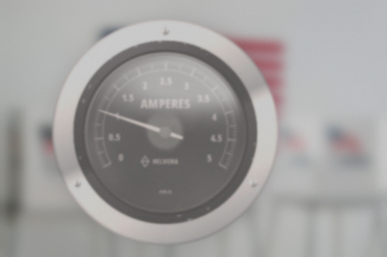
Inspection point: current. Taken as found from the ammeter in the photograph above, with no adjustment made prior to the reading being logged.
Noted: 1 A
